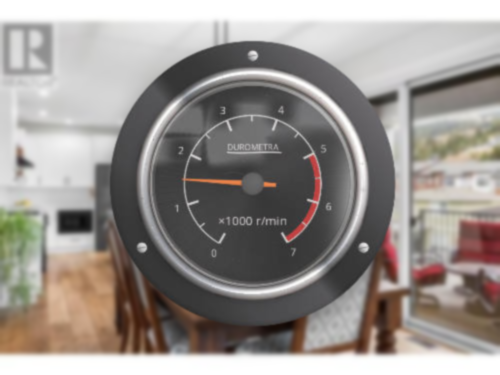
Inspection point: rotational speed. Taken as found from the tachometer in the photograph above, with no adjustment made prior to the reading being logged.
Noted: 1500 rpm
